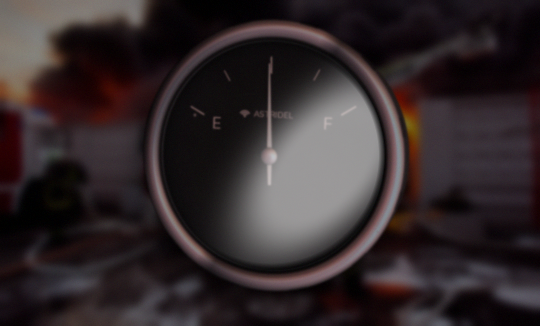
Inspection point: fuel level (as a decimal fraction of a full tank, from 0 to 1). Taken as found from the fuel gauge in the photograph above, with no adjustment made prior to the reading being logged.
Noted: 0.5
